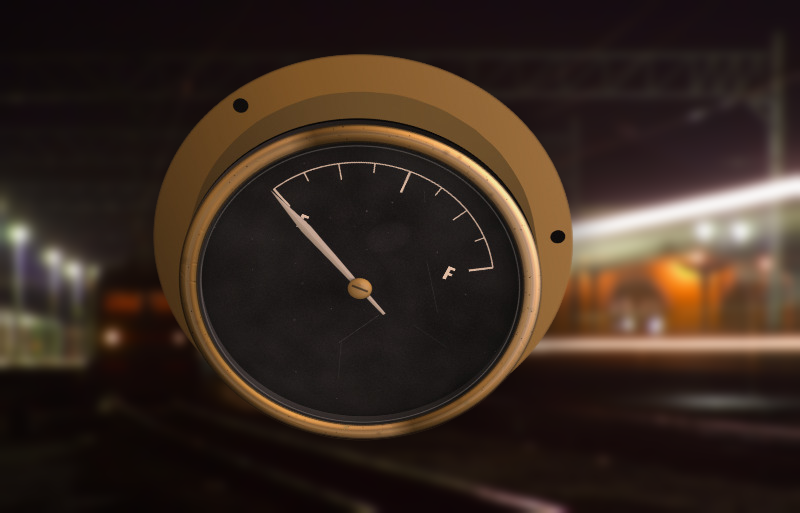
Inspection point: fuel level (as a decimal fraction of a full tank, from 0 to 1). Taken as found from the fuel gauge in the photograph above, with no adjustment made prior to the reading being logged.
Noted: 0
